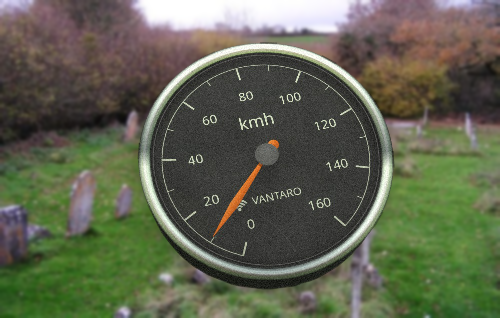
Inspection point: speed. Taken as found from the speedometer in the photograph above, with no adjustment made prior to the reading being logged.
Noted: 10 km/h
